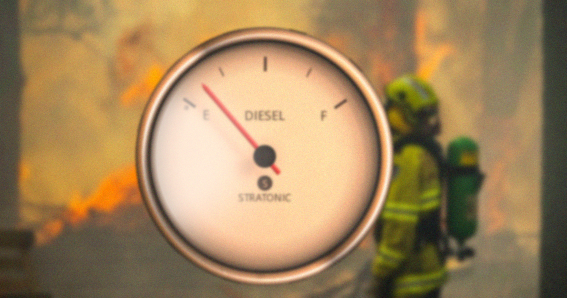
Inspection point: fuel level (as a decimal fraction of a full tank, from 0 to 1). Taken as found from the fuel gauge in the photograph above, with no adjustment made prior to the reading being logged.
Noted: 0.125
